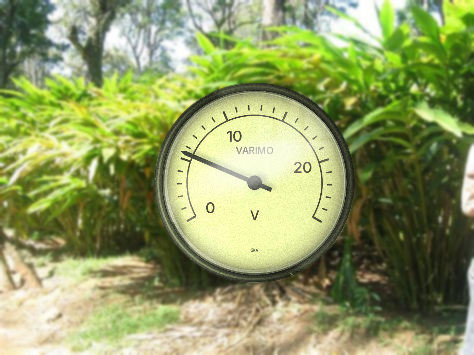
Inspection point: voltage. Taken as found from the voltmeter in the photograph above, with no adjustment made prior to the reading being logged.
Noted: 5.5 V
